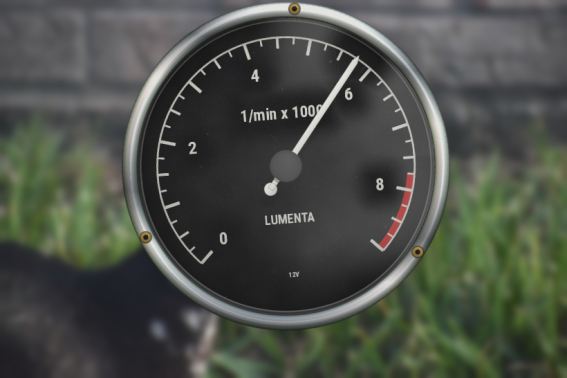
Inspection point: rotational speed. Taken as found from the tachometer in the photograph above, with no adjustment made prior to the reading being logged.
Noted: 5750 rpm
